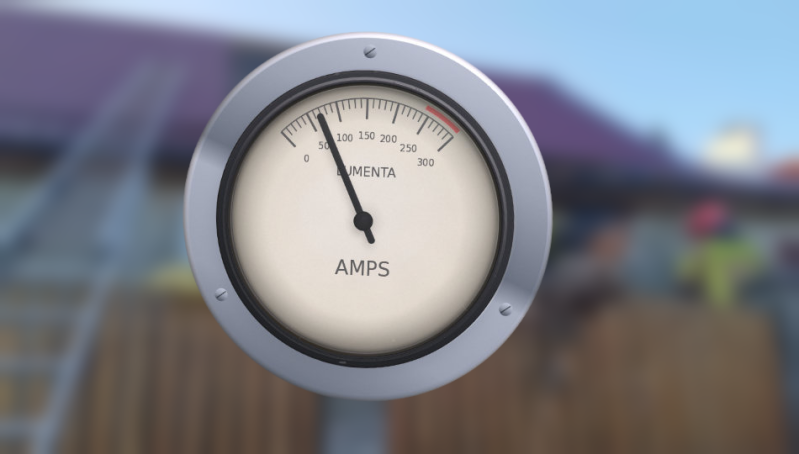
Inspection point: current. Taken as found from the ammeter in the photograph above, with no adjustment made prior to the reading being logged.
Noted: 70 A
